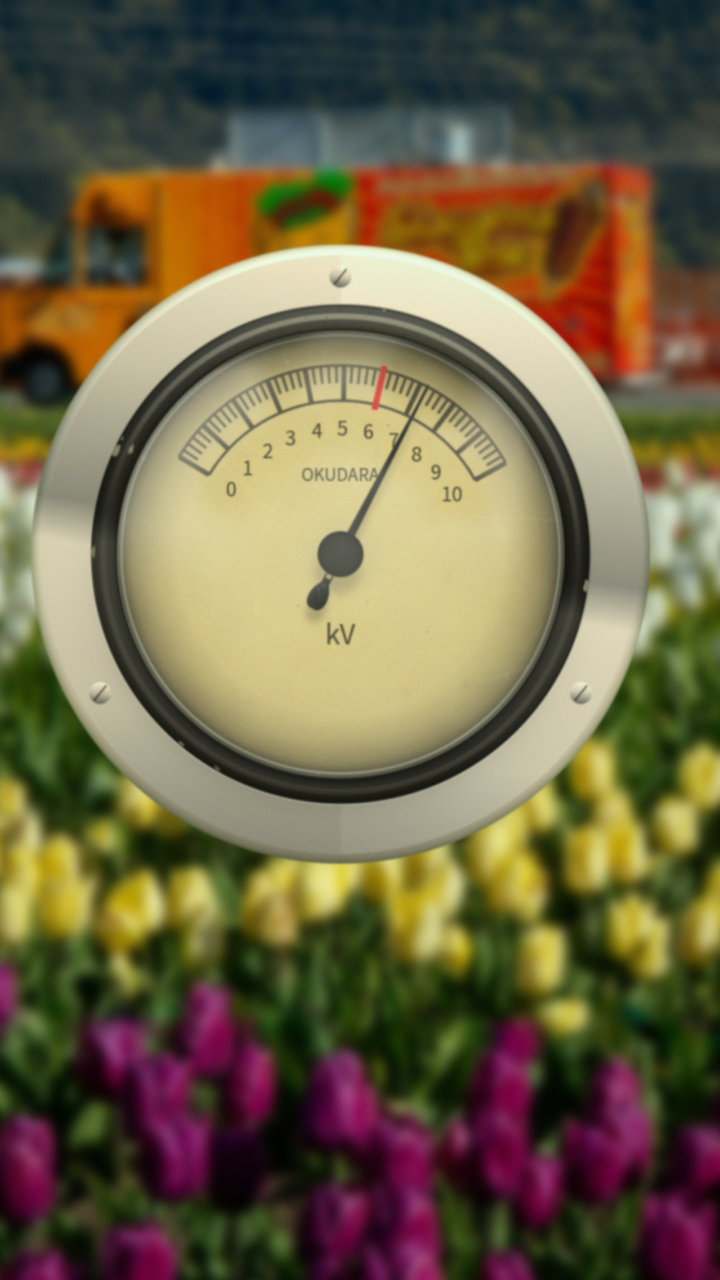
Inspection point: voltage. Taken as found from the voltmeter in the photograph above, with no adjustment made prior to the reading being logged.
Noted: 7.2 kV
